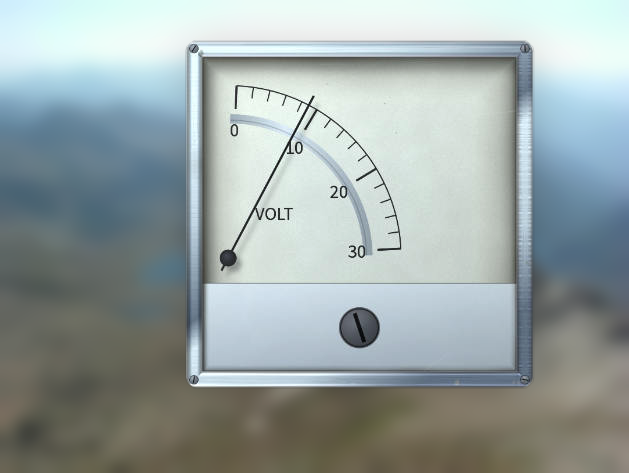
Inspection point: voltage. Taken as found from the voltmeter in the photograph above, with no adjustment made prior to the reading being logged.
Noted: 9 V
